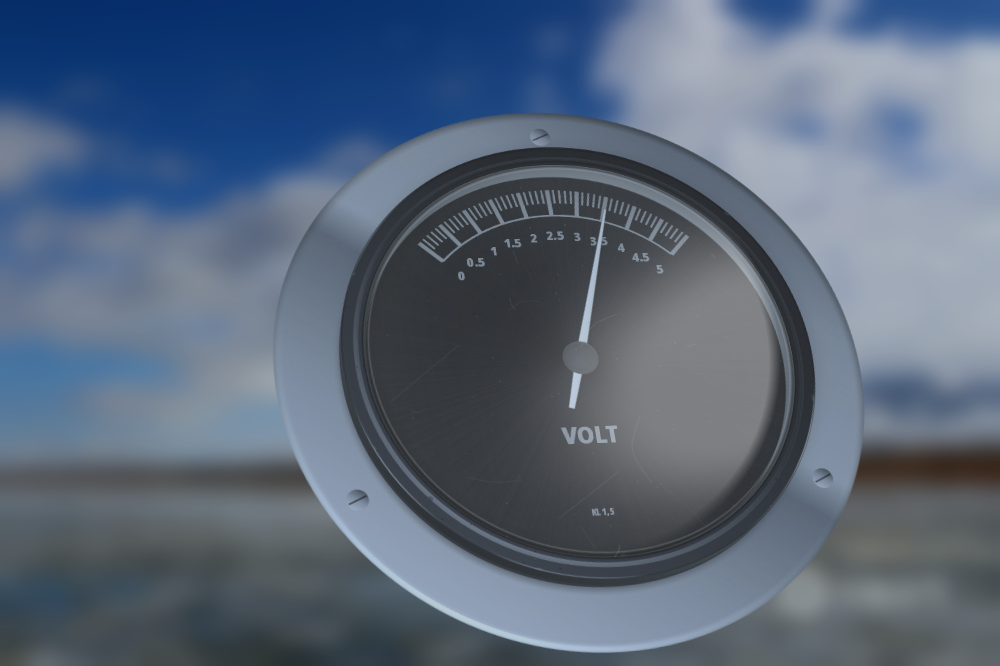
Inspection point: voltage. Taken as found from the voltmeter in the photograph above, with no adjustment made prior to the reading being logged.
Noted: 3.5 V
